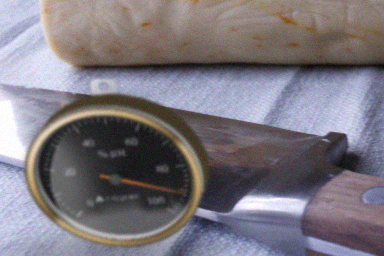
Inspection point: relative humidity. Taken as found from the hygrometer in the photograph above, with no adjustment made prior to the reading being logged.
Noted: 90 %
